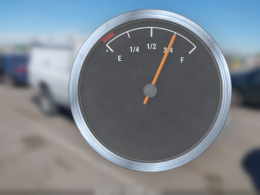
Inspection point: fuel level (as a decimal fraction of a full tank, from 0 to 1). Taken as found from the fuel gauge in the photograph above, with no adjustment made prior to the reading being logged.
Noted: 0.75
